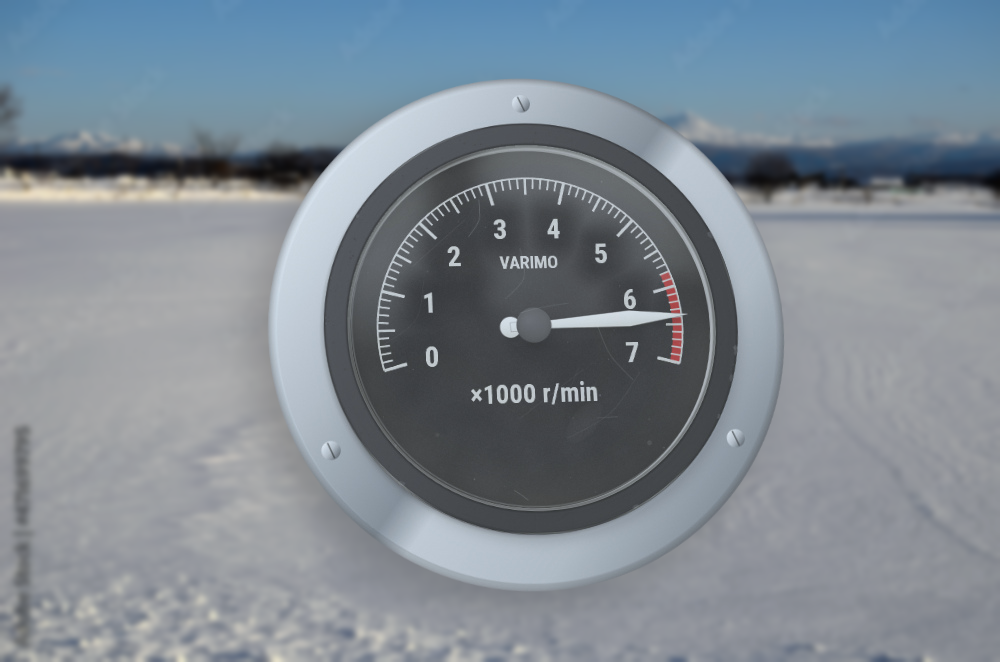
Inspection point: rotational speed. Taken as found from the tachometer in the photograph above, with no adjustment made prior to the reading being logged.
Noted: 6400 rpm
